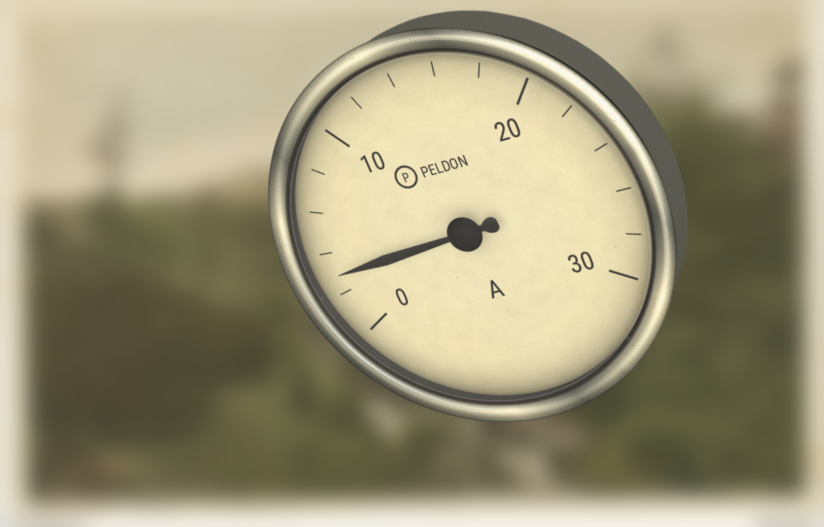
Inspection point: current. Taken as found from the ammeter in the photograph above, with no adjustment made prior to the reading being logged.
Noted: 3 A
